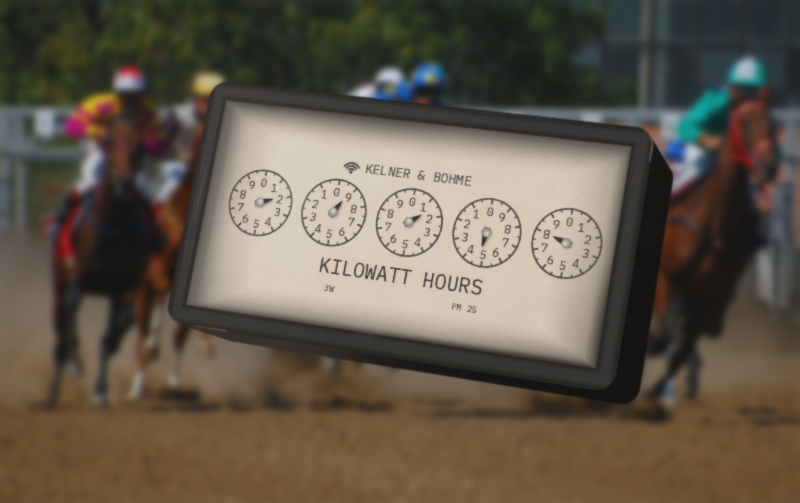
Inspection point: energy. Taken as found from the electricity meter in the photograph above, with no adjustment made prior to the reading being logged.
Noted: 19148 kWh
